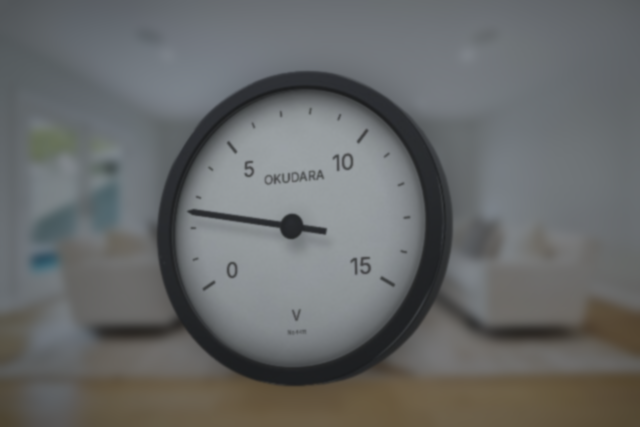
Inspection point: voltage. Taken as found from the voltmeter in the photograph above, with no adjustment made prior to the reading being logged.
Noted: 2.5 V
